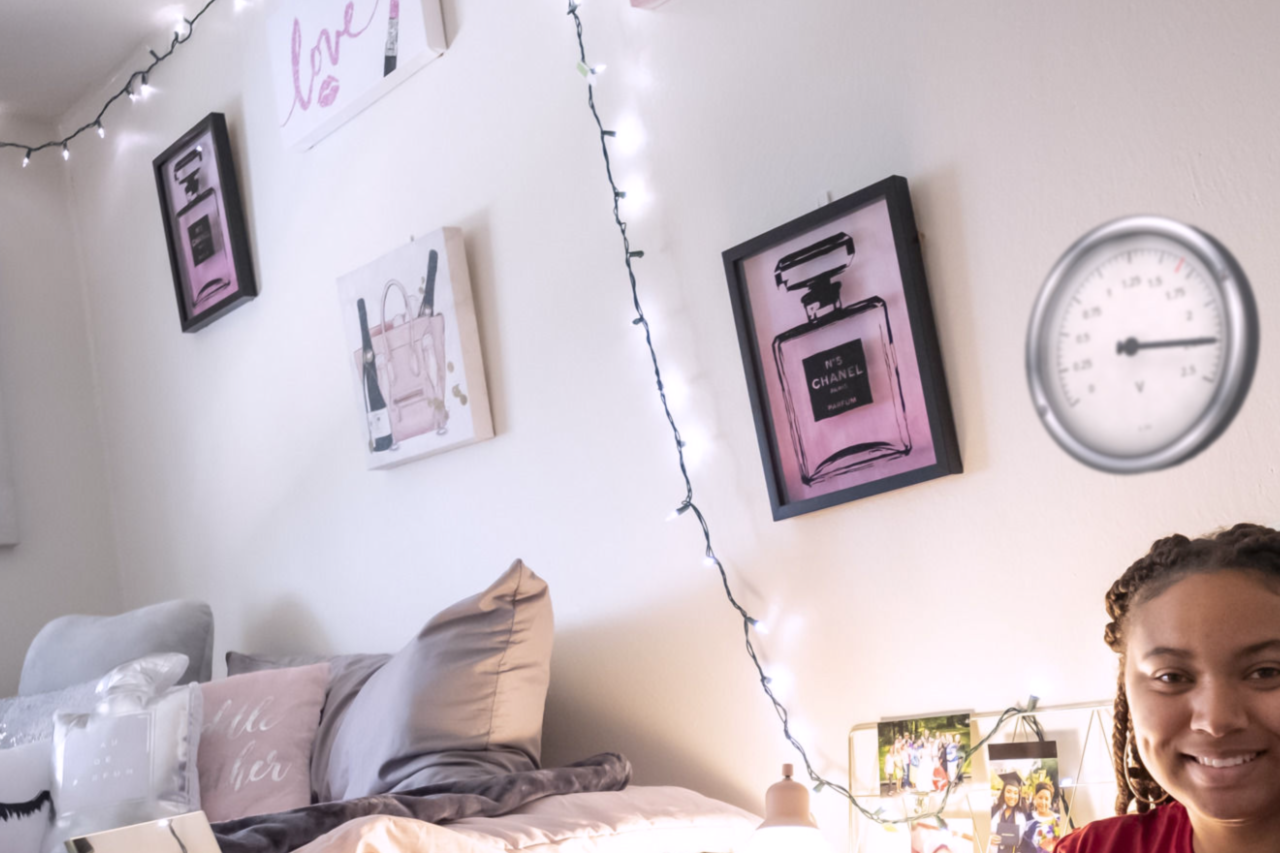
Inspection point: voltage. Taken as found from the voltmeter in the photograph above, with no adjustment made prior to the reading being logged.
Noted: 2.25 V
